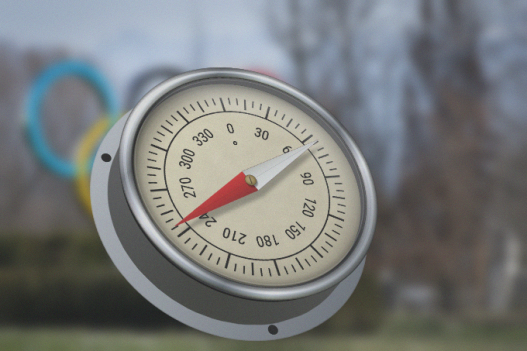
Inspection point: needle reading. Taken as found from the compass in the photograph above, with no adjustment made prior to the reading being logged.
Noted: 245 °
